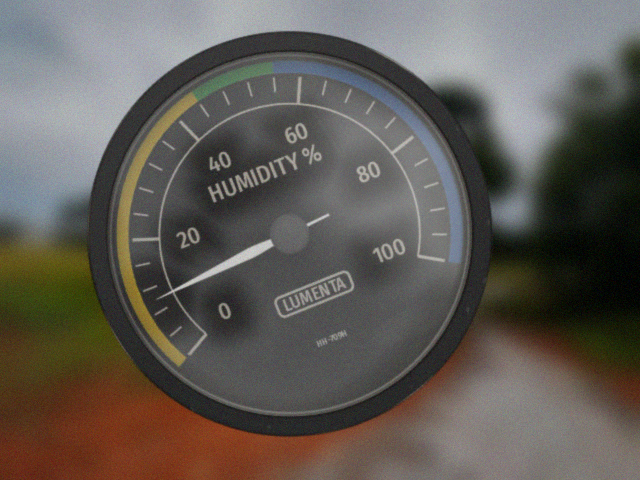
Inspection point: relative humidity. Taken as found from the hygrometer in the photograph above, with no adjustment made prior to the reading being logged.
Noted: 10 %
